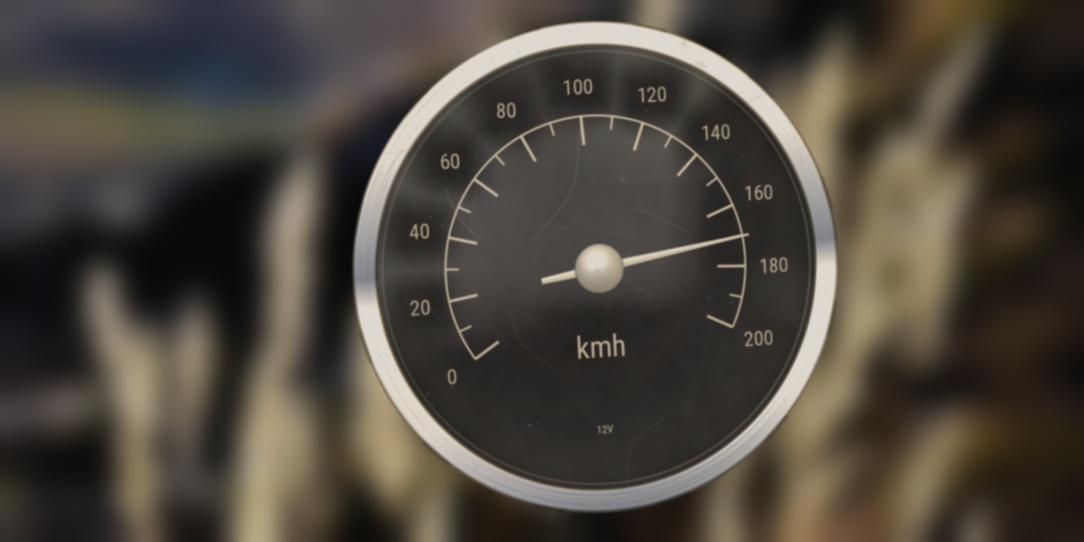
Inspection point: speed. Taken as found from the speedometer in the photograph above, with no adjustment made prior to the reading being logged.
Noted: 170 km/h
